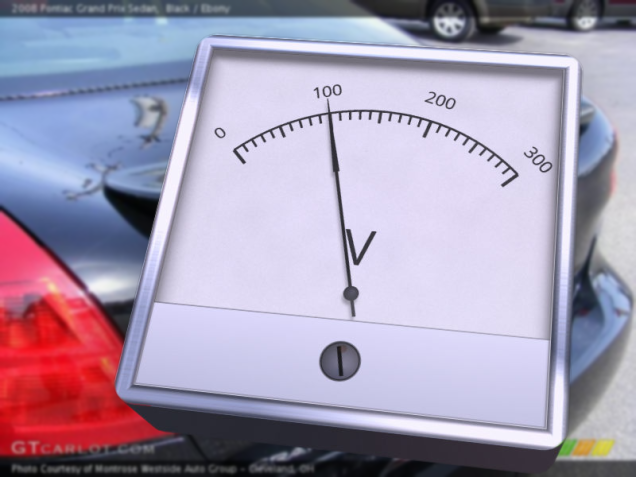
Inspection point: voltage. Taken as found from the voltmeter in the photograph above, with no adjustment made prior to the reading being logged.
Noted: 100 V
